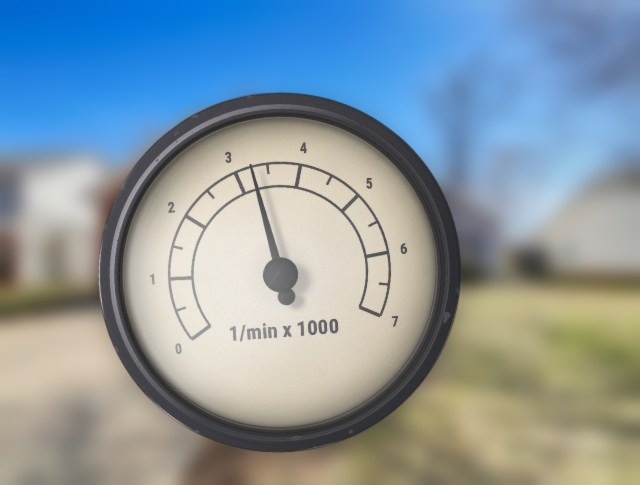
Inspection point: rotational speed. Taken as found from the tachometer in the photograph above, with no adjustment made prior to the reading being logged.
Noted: 3250 rpm
